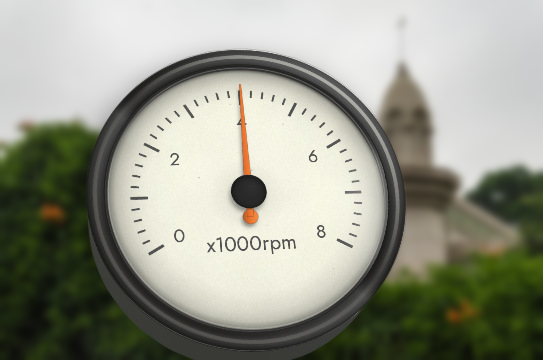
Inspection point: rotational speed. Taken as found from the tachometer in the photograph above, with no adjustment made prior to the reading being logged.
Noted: 4000 rpm
